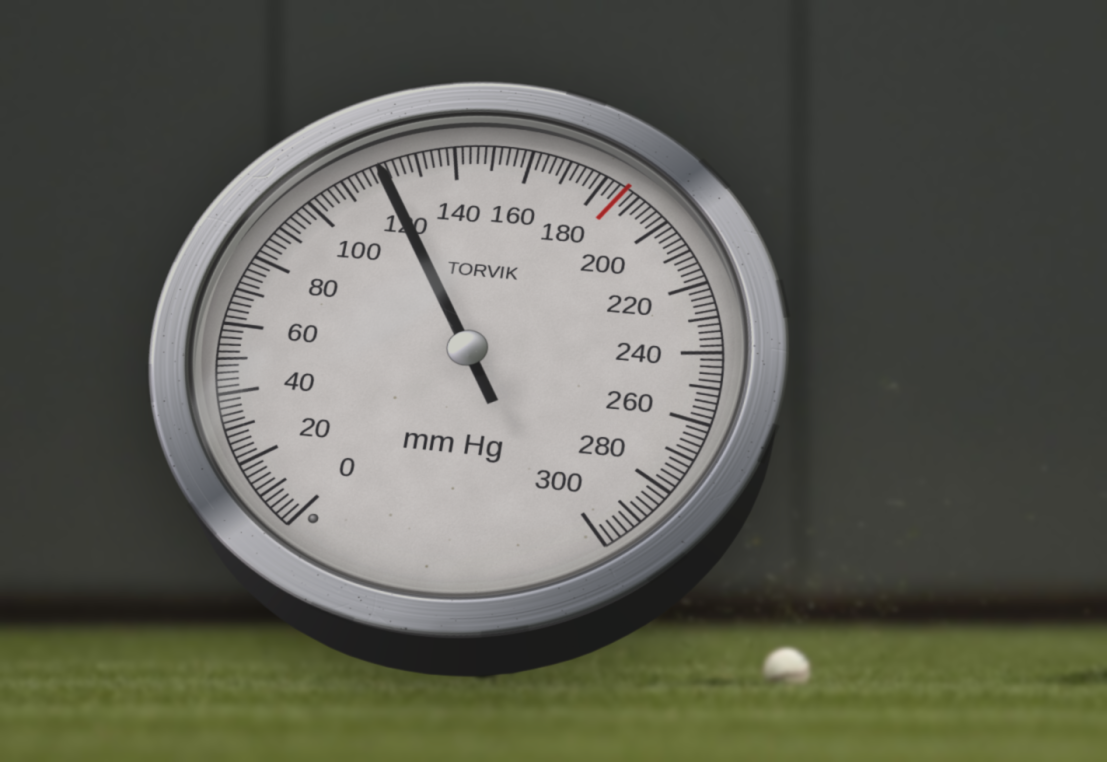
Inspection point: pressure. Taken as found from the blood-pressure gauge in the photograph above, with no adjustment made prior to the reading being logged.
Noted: 120 mmHg
